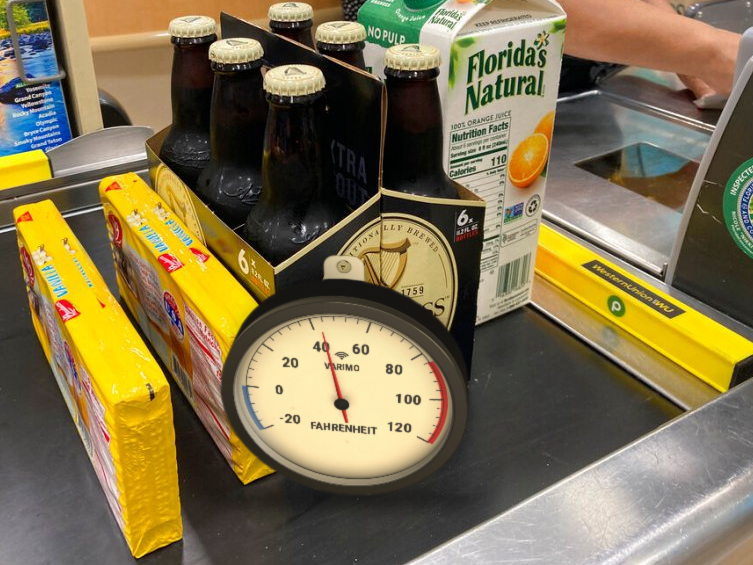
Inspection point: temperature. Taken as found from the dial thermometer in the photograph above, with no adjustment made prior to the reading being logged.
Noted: 44 °F
